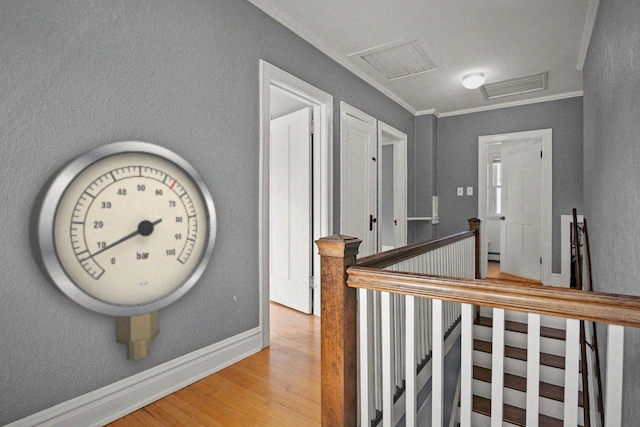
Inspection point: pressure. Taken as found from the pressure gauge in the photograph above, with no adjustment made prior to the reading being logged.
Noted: 8 bar
